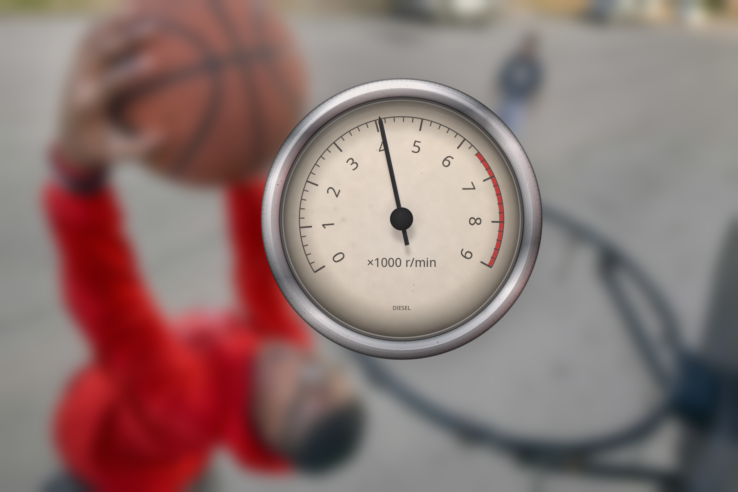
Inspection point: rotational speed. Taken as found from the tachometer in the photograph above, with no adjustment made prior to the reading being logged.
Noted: 4100 rpm
